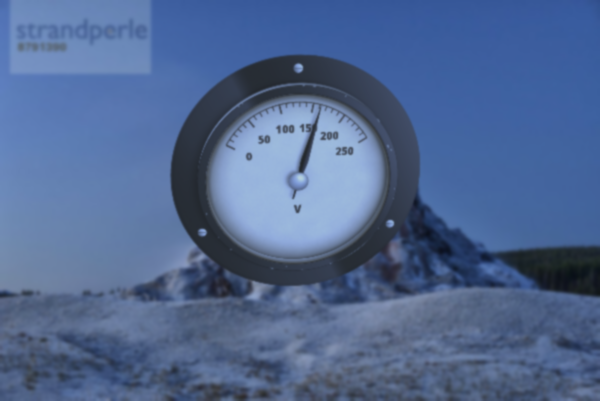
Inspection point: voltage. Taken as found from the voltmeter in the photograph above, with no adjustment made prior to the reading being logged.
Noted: 160 V
